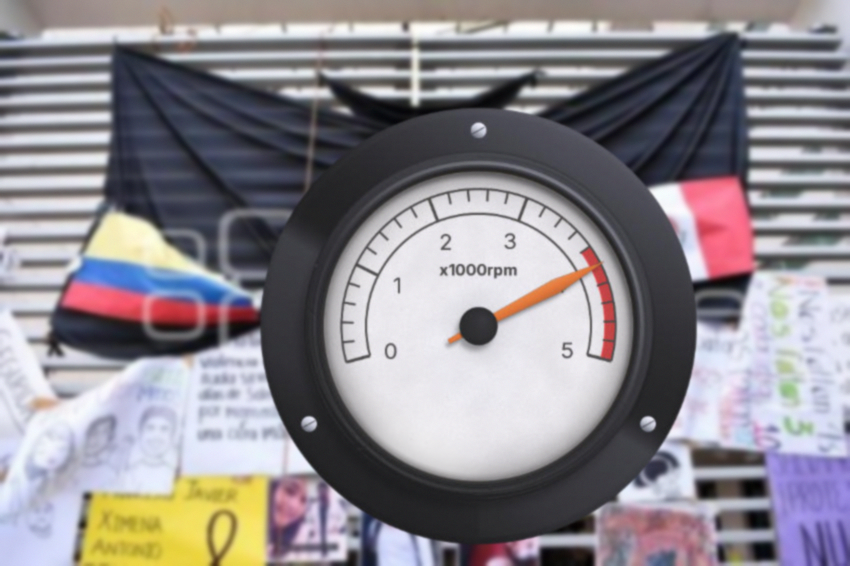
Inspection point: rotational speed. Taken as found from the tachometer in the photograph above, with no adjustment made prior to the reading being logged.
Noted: 4000 rpm
